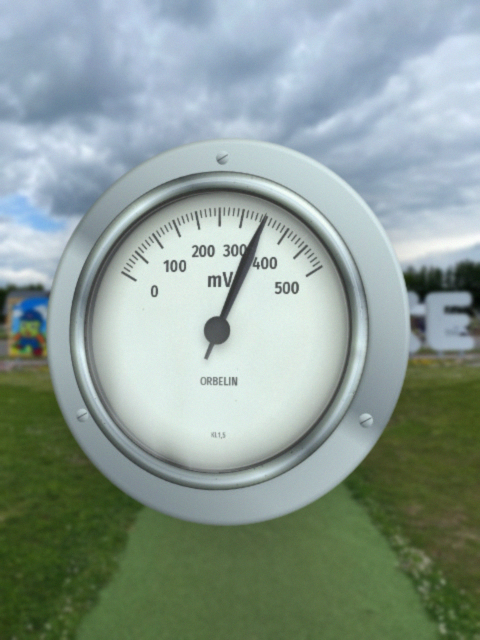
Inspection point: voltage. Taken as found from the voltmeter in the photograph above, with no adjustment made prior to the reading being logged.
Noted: 350 mV
